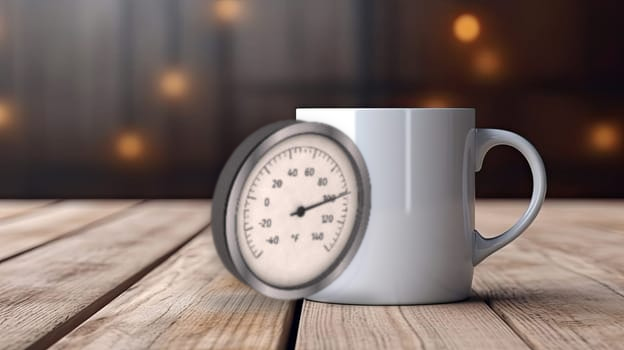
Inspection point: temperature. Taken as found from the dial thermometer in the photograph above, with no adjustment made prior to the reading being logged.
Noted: 100 °F
